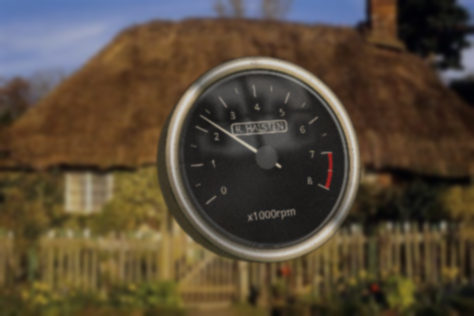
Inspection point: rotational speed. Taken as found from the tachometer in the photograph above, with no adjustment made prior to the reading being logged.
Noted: 2250 rpm
